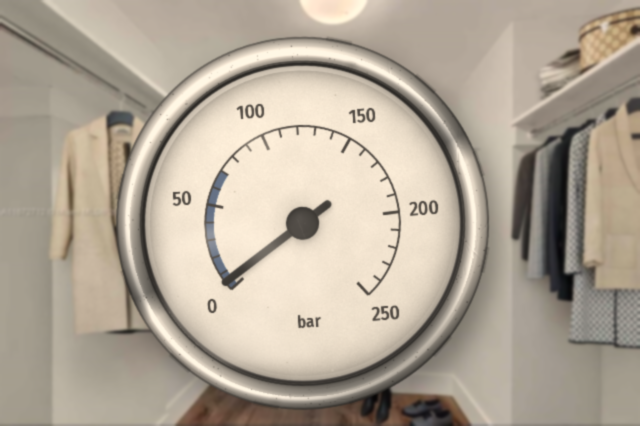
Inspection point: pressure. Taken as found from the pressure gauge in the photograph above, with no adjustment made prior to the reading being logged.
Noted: 5 bar
